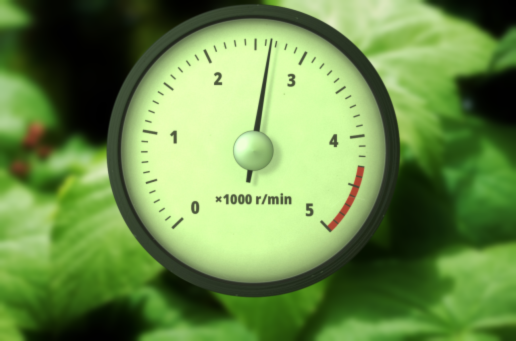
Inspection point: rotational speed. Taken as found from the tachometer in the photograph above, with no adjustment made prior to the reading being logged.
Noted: 2650 rpm
